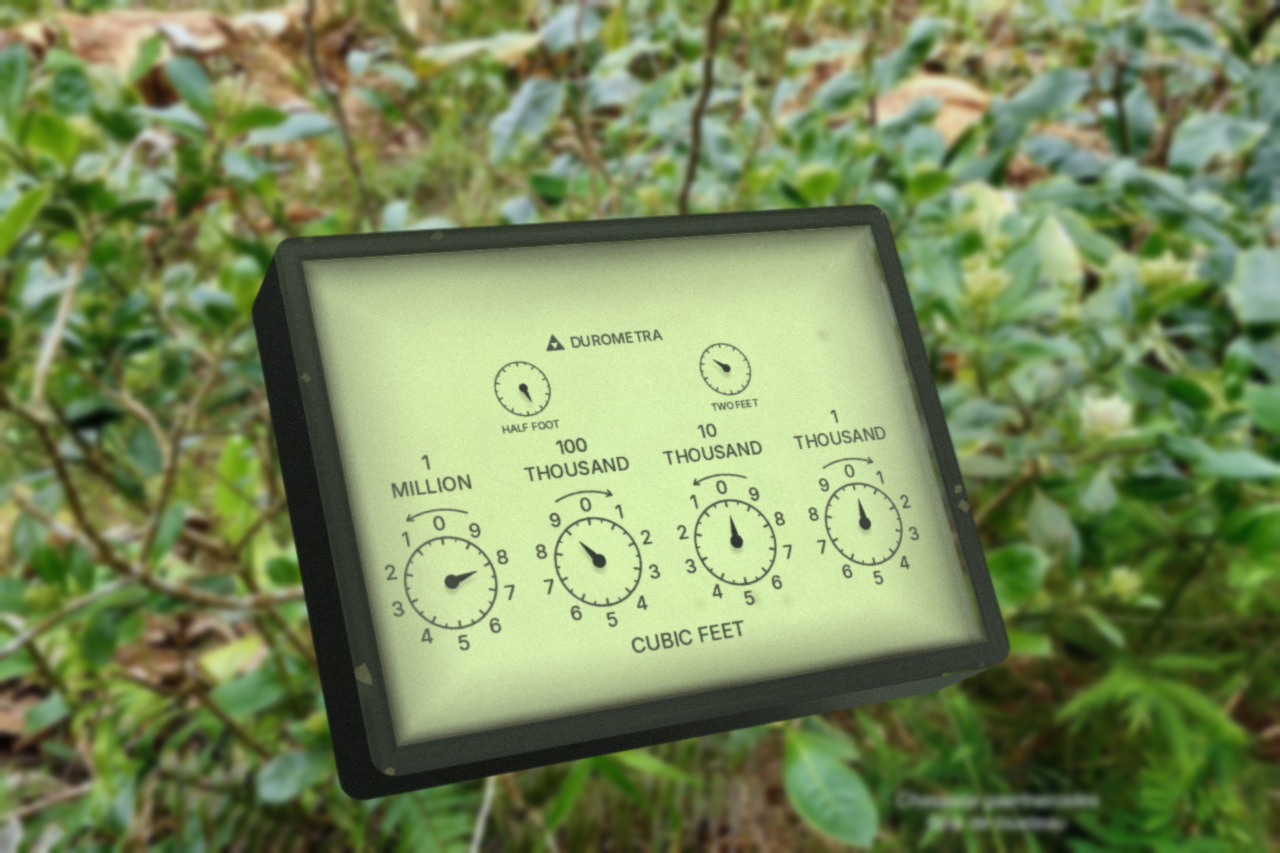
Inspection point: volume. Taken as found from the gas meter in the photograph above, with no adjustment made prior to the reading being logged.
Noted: 790000 ft³
